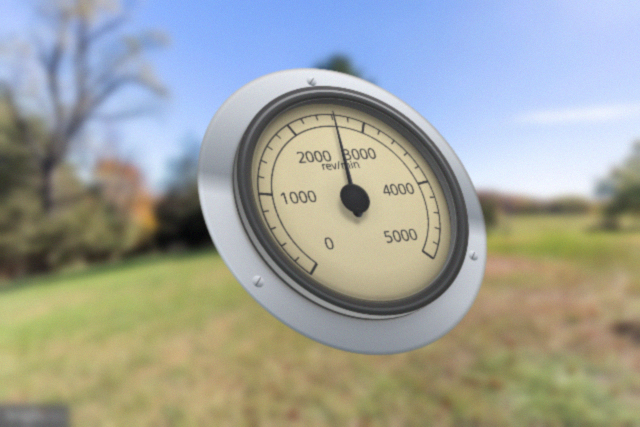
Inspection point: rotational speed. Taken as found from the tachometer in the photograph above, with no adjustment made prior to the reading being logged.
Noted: 2600 rpm
